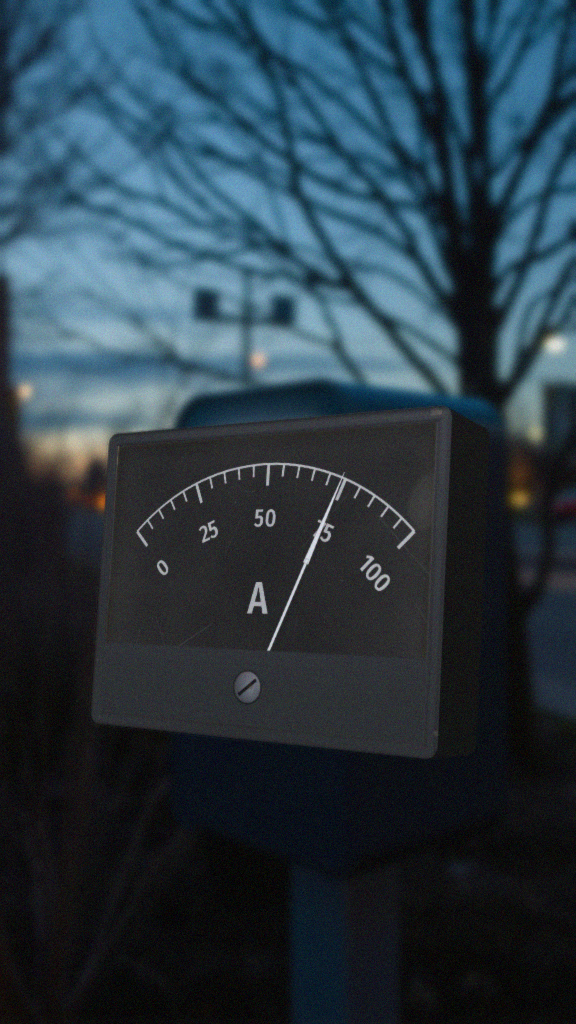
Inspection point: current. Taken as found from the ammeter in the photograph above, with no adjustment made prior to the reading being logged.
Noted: 75 A
